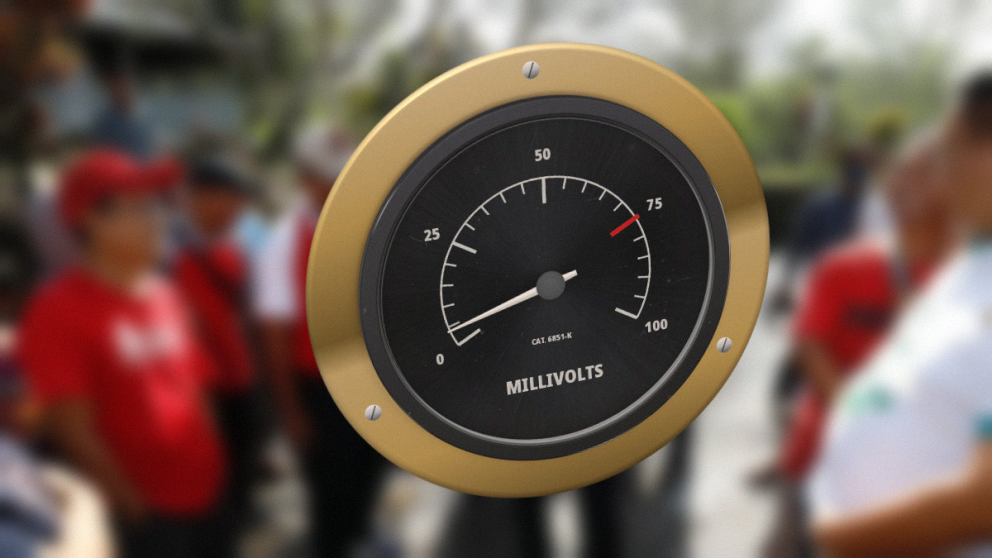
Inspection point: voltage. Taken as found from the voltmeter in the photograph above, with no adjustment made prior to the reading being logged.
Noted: 5 mV
